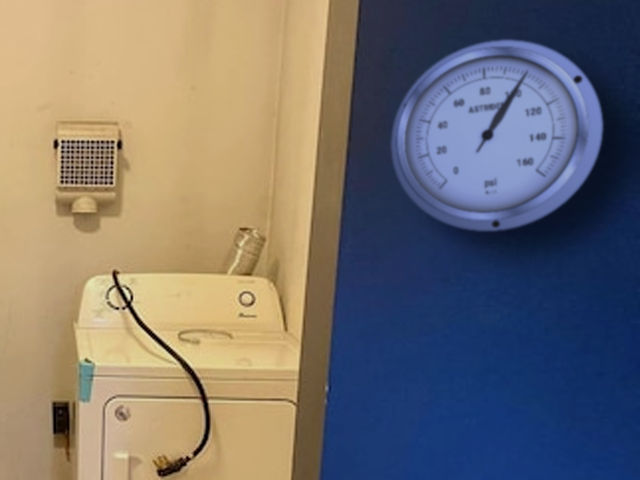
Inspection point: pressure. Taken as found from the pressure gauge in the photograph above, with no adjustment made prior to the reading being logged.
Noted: 100 psi
